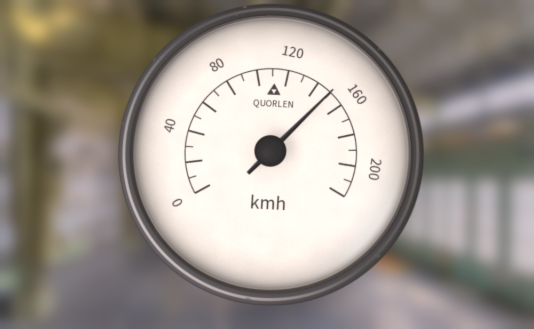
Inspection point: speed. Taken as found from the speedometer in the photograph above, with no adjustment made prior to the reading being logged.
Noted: 150 km/h
